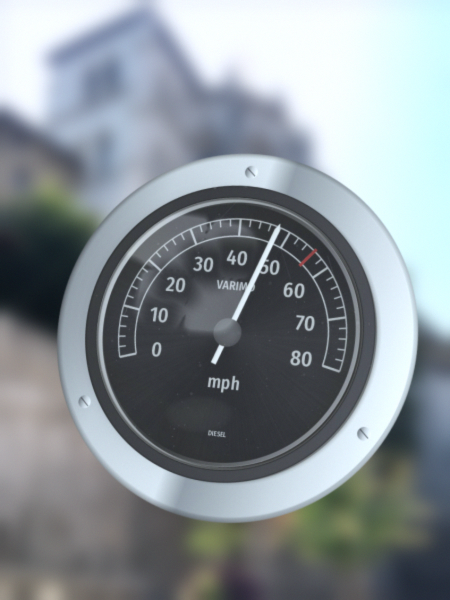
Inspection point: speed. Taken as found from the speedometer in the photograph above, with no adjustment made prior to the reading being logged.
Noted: 48 mph
